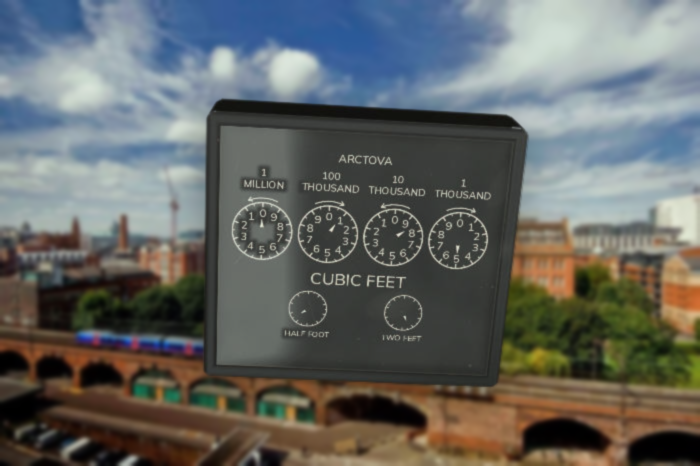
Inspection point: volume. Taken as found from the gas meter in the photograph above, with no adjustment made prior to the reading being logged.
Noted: 8500 ft³
